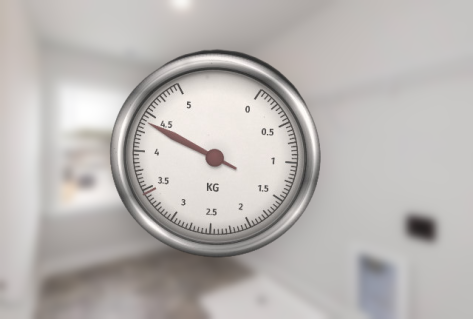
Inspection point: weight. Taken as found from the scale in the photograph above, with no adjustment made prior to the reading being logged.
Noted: 4.4 kg
